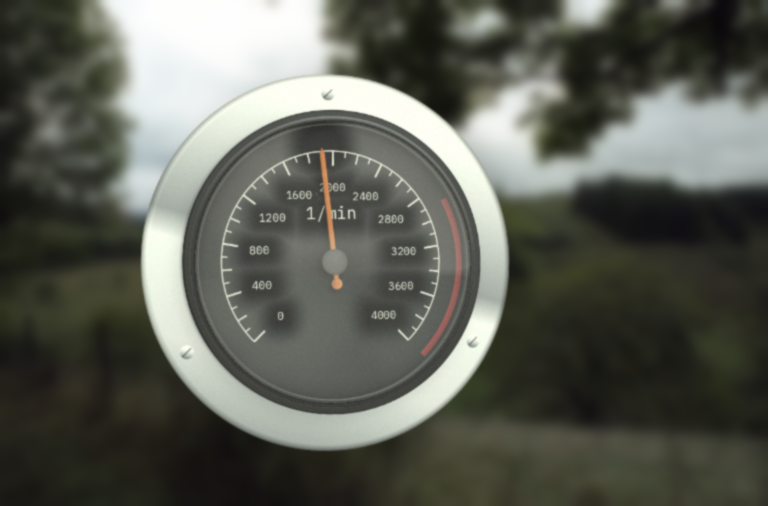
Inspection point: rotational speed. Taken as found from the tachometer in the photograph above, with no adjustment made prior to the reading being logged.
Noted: 1900 rpm
